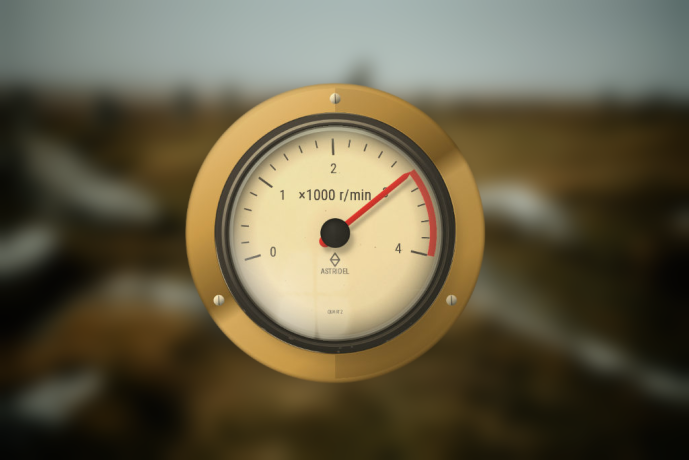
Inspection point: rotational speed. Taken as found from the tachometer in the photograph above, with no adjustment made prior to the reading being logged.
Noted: 3000 rpm
